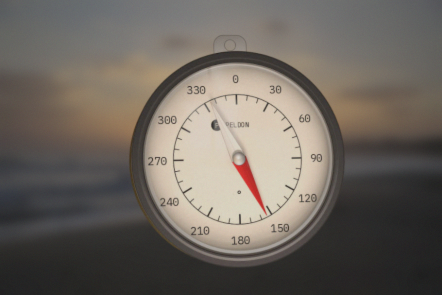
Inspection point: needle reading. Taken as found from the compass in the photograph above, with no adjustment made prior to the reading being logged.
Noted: 155 °
